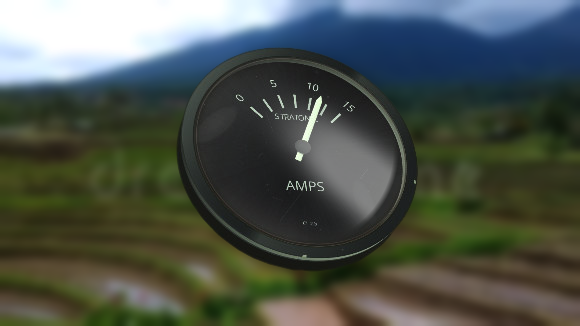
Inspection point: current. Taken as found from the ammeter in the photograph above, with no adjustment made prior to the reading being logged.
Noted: 11.25 A
